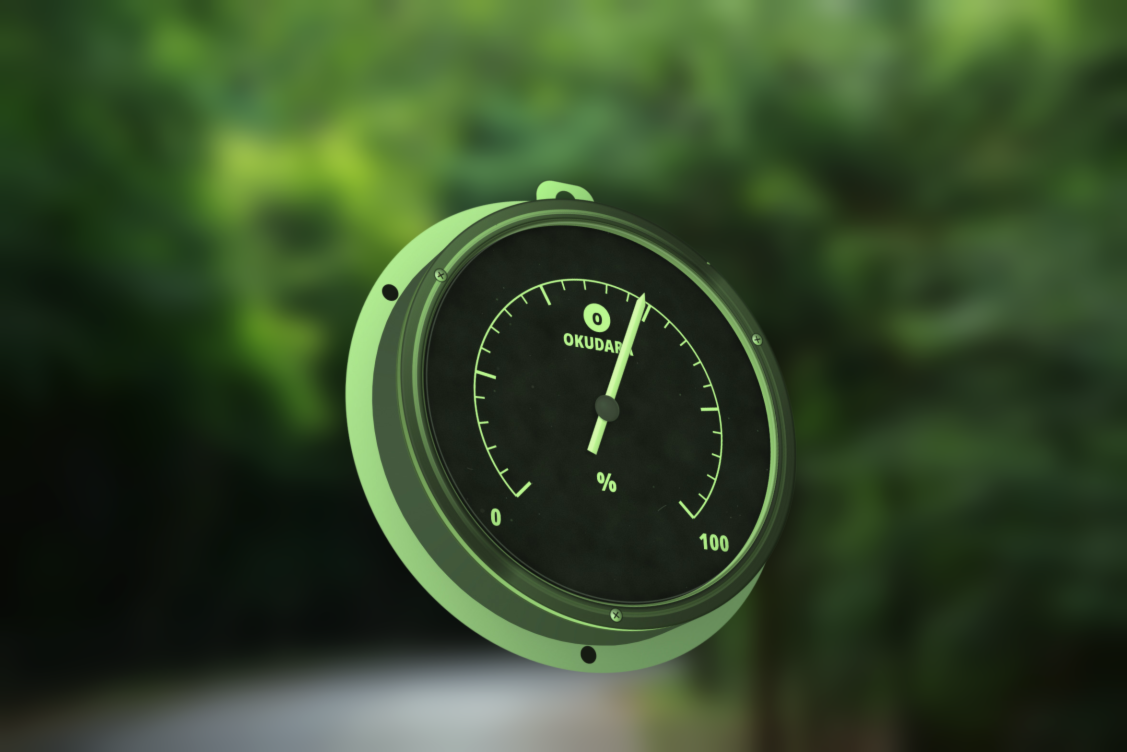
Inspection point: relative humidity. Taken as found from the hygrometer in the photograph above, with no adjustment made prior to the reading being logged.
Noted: 58 %
